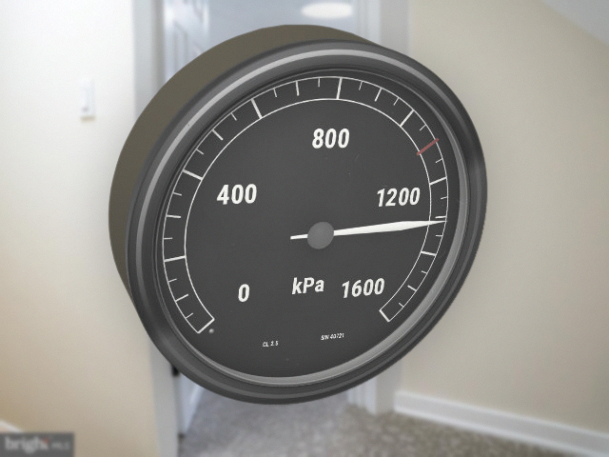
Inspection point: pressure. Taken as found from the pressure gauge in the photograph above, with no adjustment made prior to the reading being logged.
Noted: 1300 kPa
